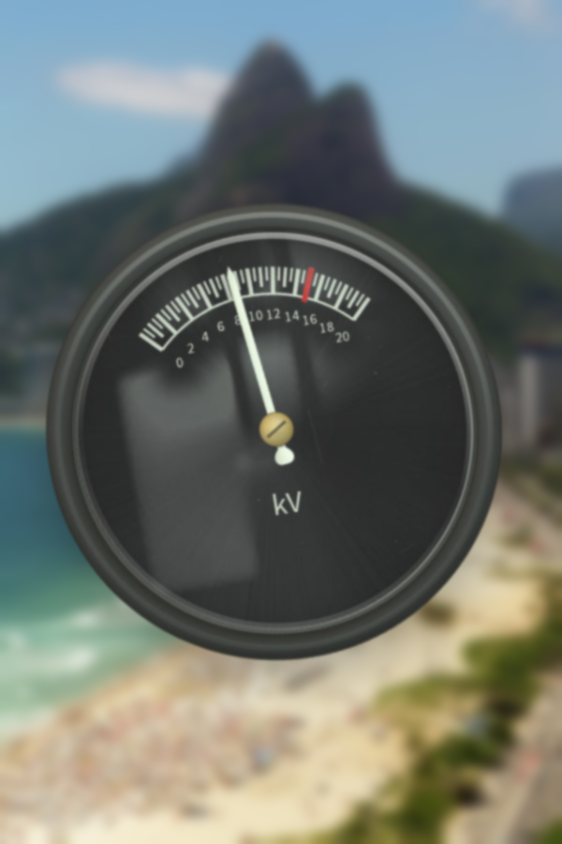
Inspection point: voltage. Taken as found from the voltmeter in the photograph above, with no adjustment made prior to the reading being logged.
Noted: 8.5 kV
